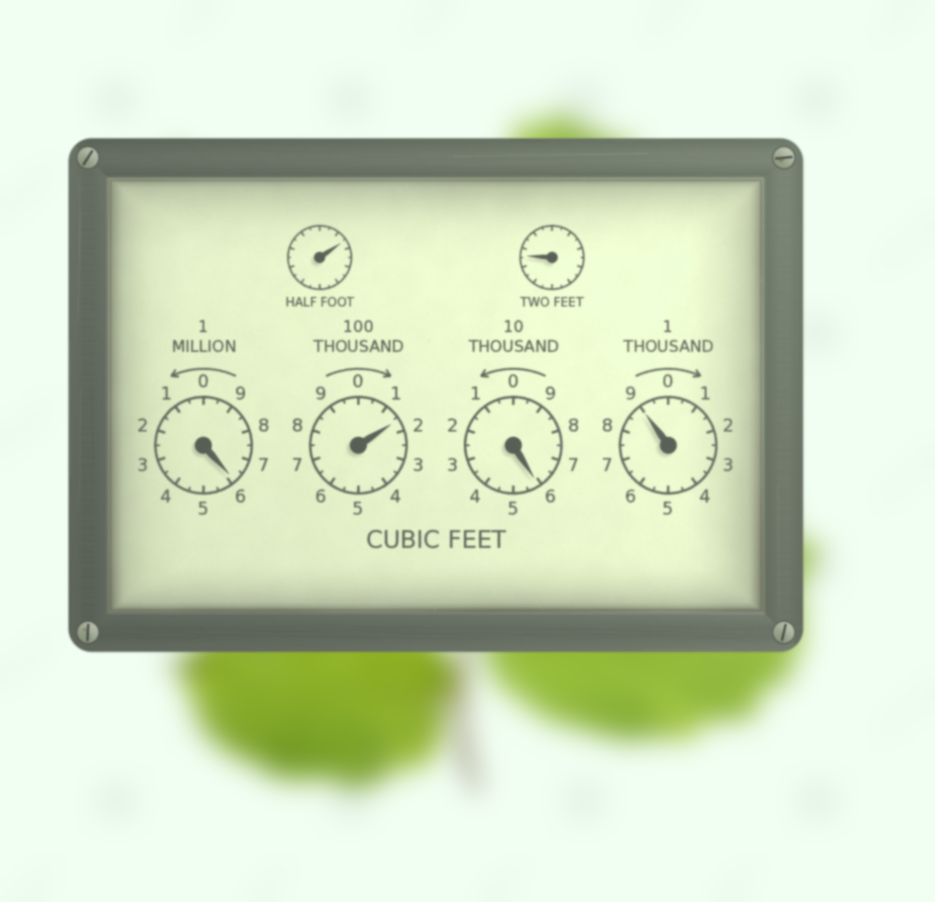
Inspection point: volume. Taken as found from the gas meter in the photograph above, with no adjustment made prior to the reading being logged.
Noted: 615900 ft³
